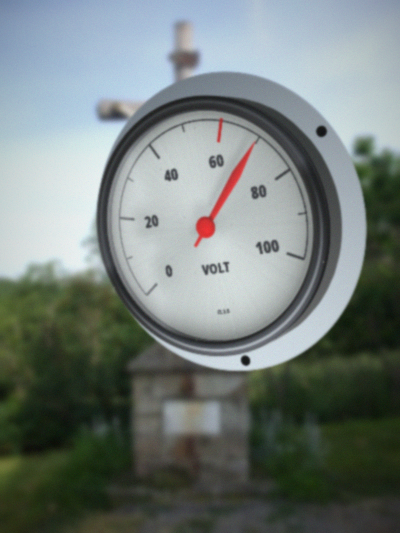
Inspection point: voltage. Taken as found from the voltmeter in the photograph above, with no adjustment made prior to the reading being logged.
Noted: 70 V
